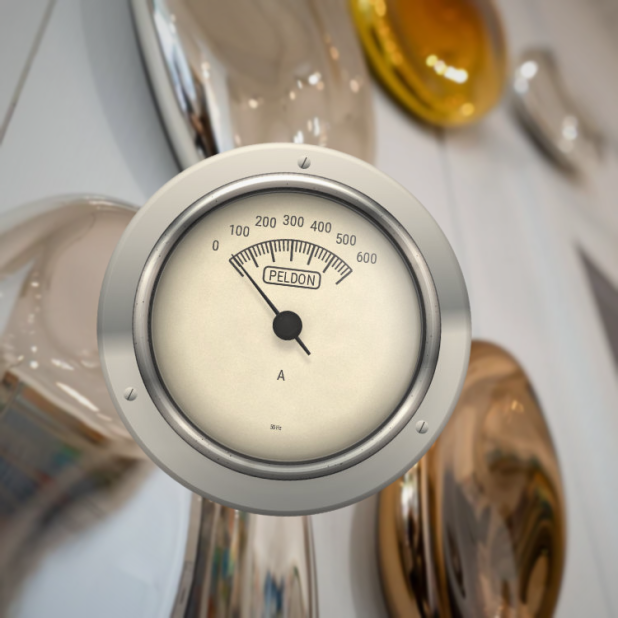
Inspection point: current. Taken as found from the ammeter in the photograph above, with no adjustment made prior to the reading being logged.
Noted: 20 A
